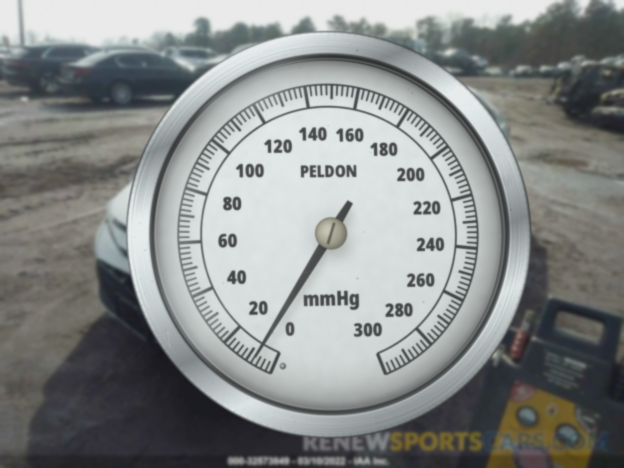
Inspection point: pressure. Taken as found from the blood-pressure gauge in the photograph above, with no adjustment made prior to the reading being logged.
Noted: 8 mmHg
